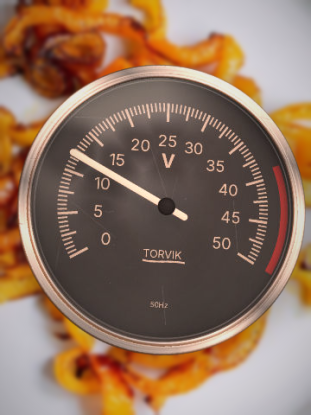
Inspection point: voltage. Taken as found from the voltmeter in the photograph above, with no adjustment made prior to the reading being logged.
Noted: 12 V
